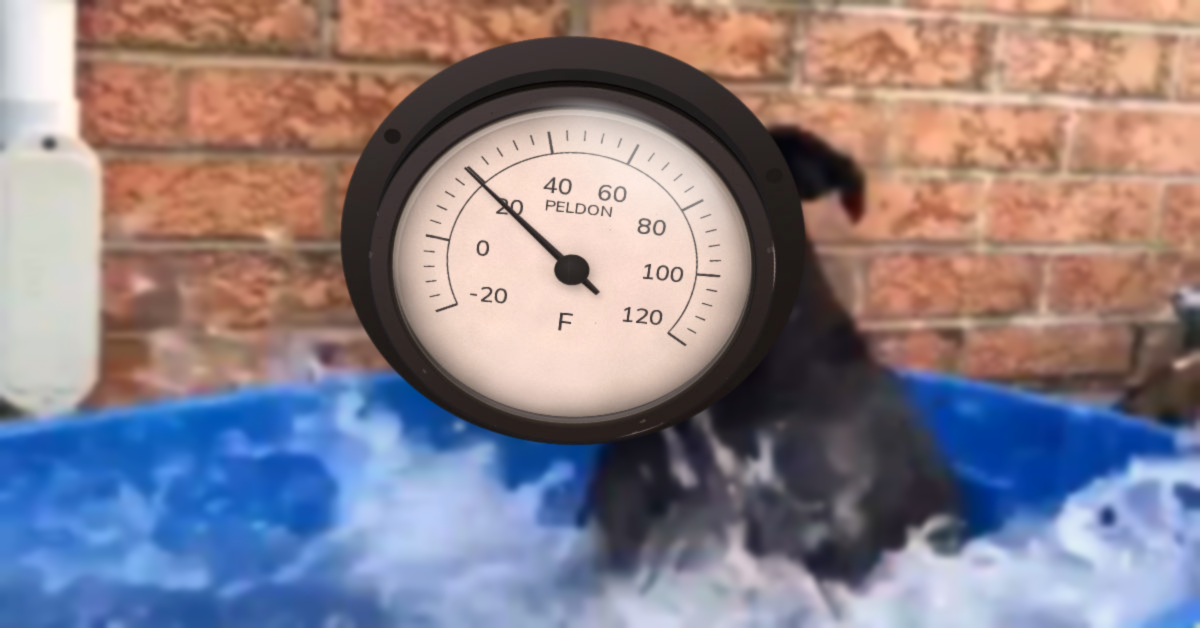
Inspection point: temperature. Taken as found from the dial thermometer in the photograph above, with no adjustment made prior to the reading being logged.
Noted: 20 °F
